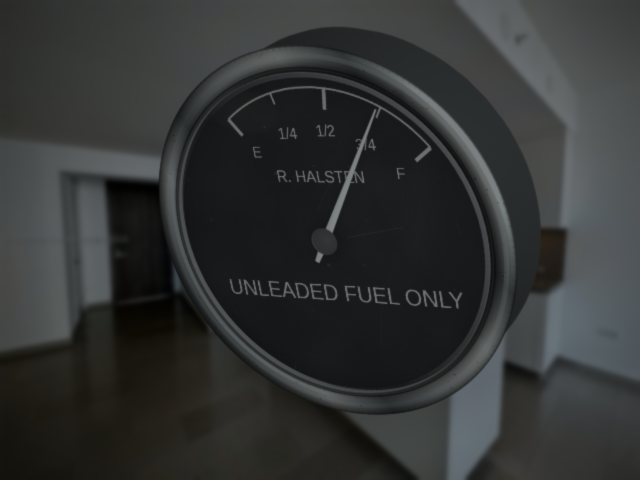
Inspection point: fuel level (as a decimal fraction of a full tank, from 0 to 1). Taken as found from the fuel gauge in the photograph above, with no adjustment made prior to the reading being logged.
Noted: 0.75
